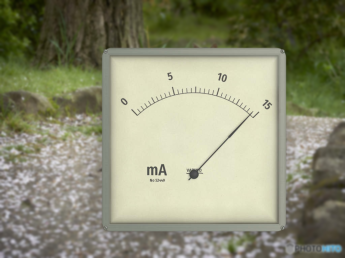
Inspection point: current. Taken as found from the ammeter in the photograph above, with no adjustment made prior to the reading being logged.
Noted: 14.5 mA
